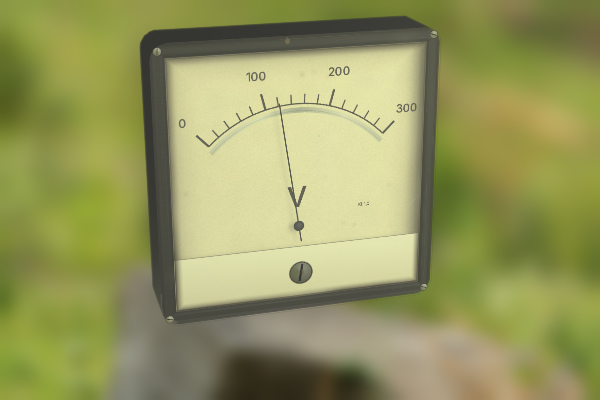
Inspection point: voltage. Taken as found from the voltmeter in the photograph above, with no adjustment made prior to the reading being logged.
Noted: 120 V
